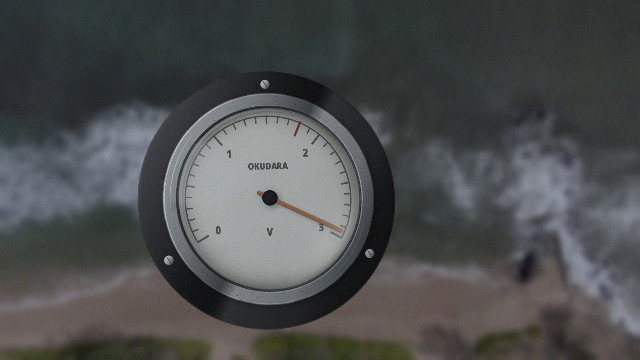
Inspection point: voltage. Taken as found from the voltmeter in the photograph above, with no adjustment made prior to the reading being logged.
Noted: 2.95 V
